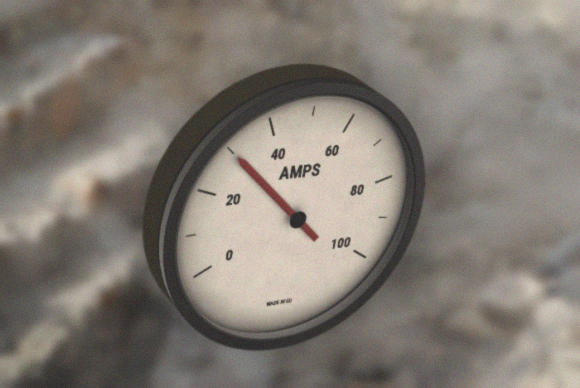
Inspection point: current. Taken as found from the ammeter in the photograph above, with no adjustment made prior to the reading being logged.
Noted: 30 A
